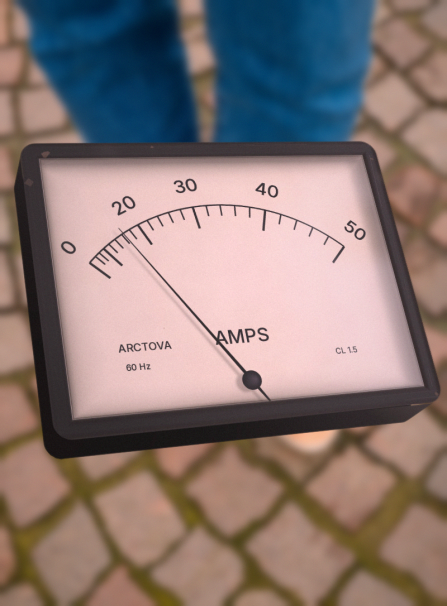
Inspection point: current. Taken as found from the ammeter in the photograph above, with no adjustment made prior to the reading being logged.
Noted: 16 A
